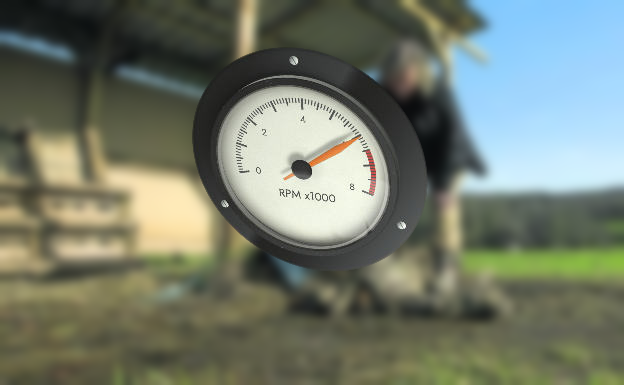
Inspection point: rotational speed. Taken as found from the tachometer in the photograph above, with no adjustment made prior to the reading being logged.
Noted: 6000 rpm
